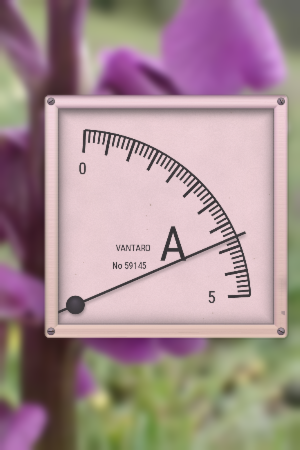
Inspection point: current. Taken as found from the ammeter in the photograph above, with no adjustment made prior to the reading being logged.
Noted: 3.8 A
